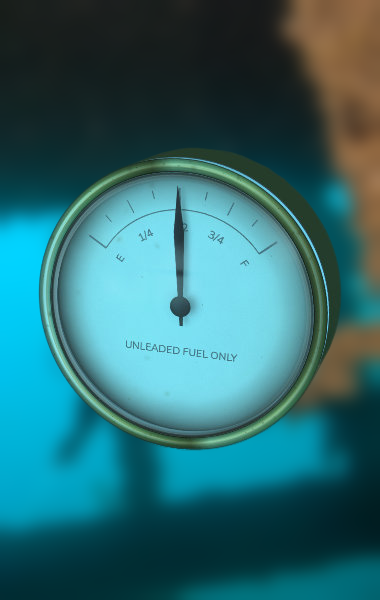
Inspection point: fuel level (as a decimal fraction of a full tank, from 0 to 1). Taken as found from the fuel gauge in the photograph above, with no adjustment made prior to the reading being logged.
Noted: 0.5
